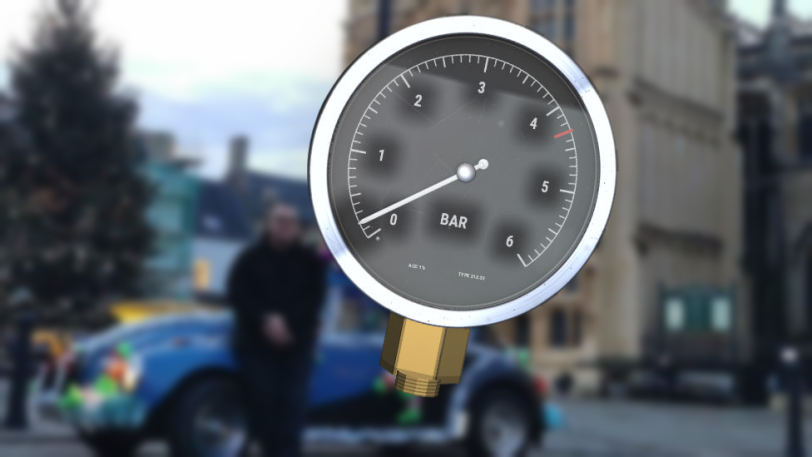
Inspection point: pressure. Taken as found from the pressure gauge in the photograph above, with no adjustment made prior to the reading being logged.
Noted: 0.2 bar
